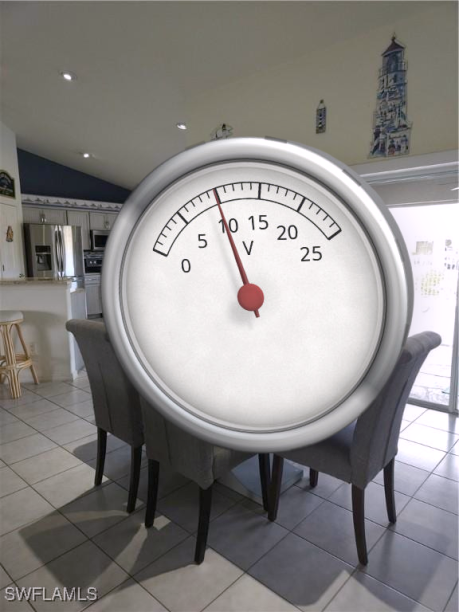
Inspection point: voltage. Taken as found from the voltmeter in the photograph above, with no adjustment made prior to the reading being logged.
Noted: 10 V
